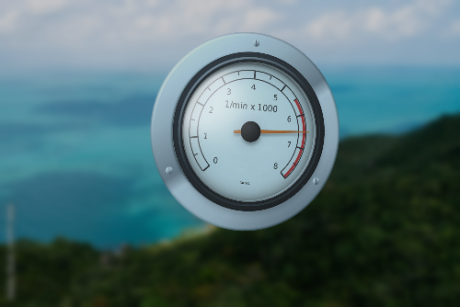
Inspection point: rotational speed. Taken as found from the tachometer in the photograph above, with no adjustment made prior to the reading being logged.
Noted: 6500 rpm
